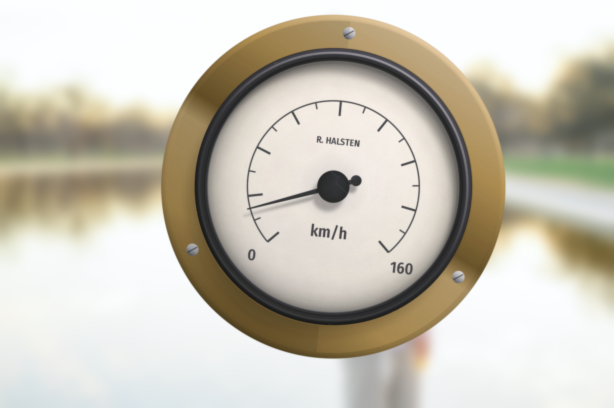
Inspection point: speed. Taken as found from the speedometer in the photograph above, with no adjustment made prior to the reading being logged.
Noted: 15 km/h
